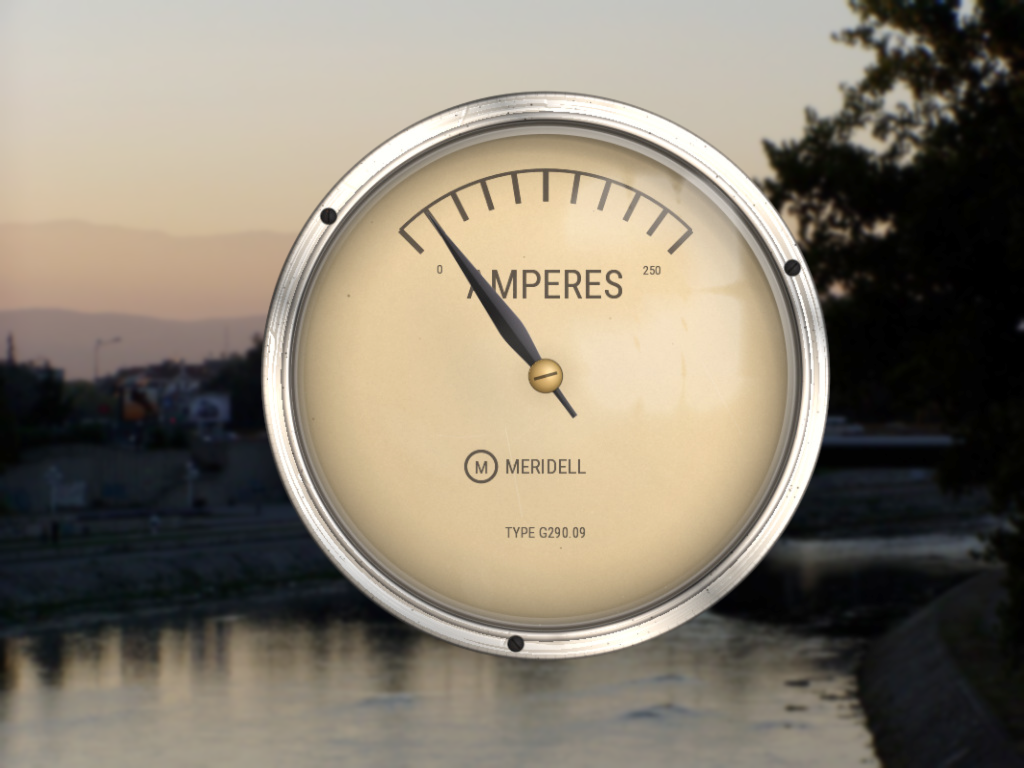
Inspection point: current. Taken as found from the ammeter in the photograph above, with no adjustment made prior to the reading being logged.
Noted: 25 A
